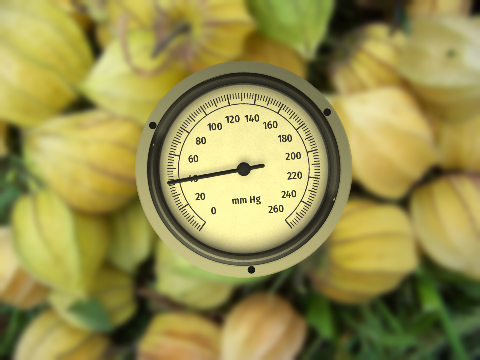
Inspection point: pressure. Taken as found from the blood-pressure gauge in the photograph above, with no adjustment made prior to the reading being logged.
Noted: 40 mmHg
